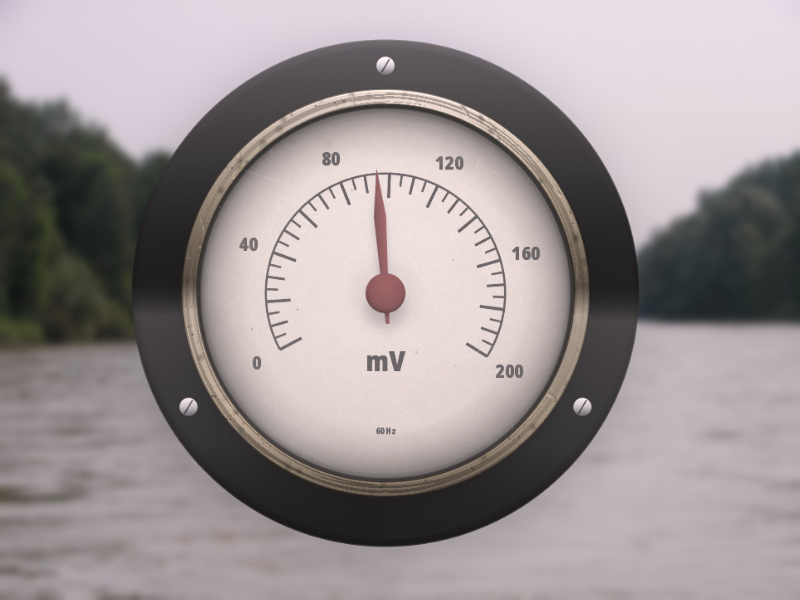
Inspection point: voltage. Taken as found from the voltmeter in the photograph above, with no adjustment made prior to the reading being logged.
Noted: 95 mV
